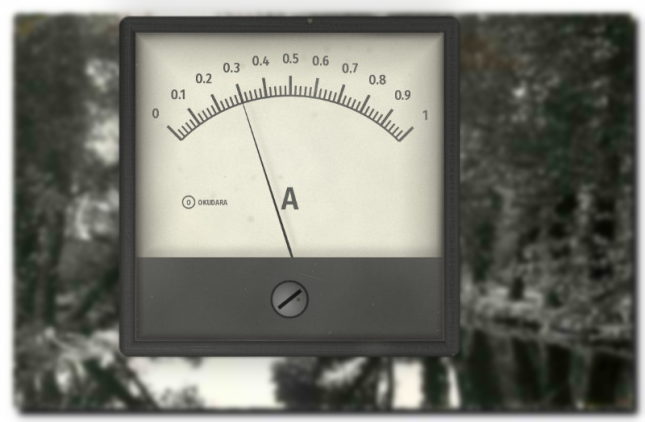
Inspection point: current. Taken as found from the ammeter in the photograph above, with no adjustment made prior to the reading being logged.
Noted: 0.3 A
